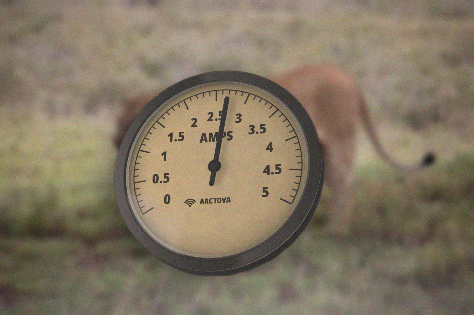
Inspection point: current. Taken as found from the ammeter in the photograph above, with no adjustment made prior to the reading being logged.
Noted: 2.7 A
